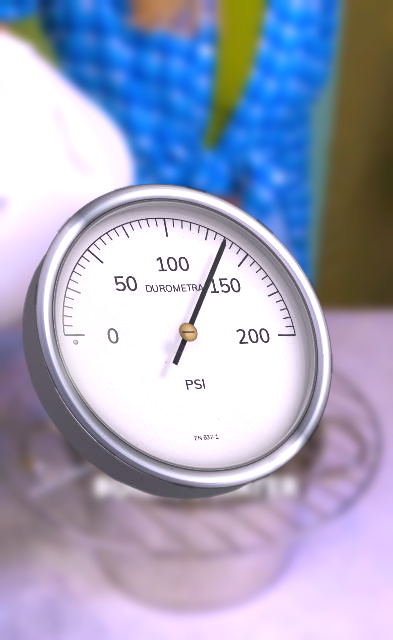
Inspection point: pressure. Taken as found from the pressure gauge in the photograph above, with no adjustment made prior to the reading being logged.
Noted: 135 psi
